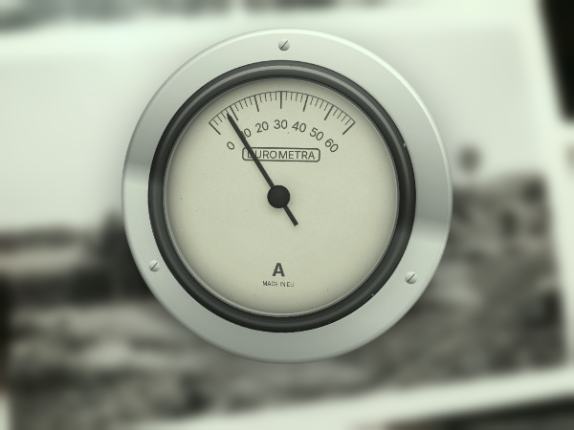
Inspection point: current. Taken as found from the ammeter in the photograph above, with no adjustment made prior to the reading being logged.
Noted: 8 A
